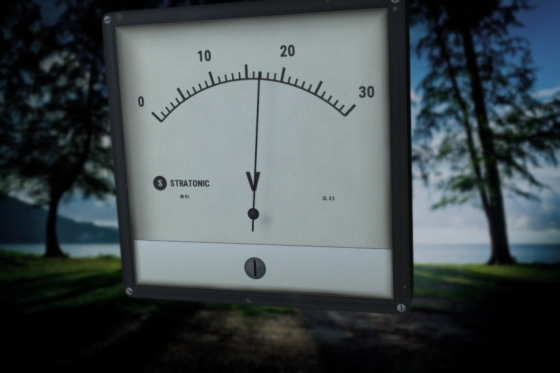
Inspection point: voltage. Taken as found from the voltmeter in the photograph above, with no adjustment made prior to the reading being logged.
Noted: 17 V
